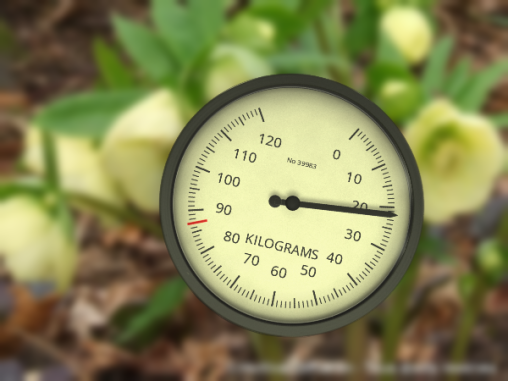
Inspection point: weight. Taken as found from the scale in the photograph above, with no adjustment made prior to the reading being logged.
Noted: 22 kg
